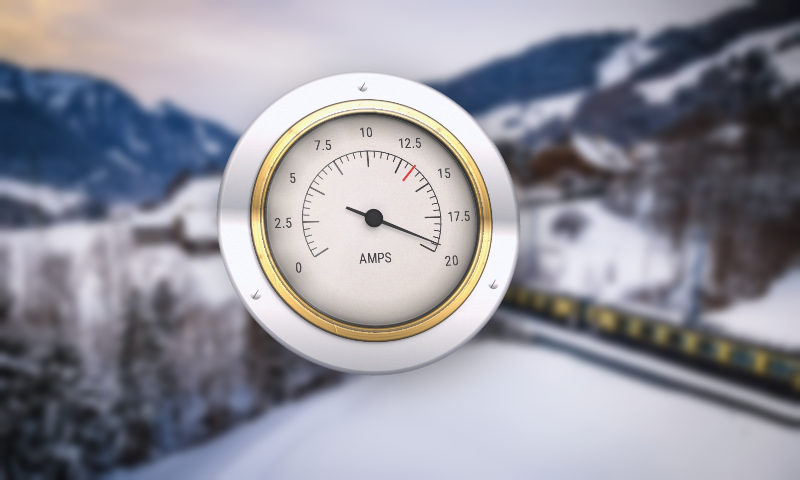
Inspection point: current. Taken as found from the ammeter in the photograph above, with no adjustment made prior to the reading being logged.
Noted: 19.5 A
